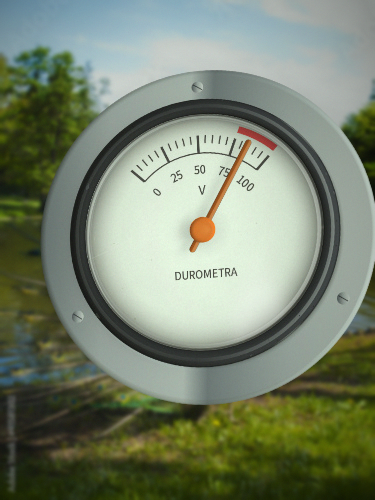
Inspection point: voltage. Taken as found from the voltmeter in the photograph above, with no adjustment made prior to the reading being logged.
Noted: 85 V
